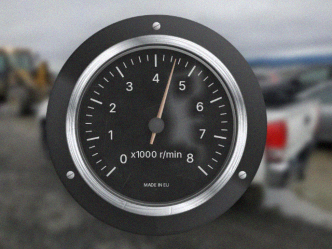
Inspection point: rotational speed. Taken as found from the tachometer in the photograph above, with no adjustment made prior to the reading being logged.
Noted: 4500 rpm
